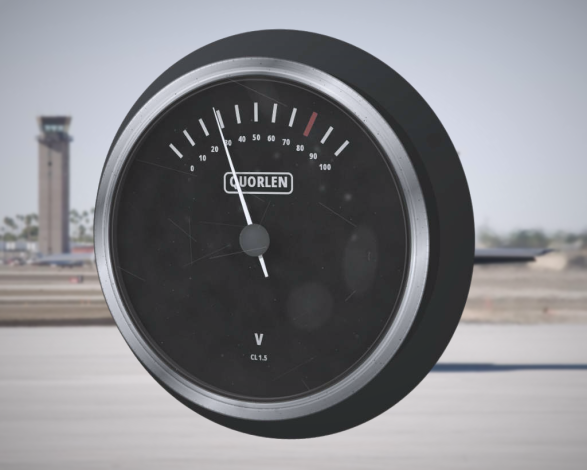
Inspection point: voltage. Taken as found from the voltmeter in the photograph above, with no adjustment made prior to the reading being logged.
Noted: 30 V
